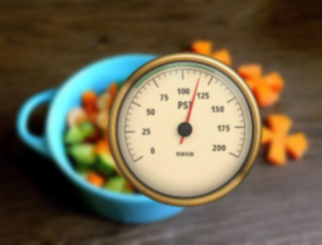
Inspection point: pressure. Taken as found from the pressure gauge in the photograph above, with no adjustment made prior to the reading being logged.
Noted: 115 psi
